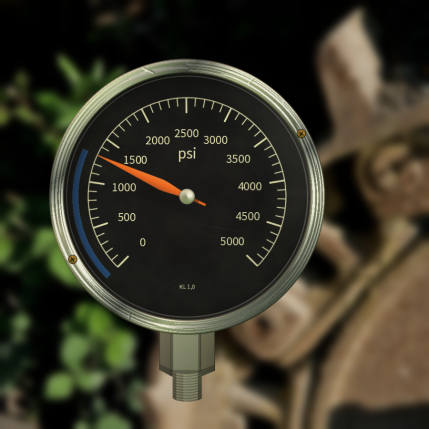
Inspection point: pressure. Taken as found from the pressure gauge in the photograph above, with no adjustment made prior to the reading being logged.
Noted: 1300 psi
